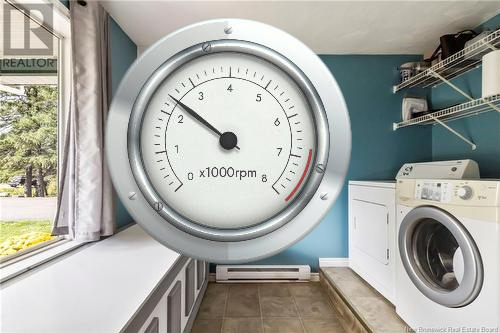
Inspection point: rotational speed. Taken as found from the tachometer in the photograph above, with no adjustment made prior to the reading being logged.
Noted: 2400 rpm
